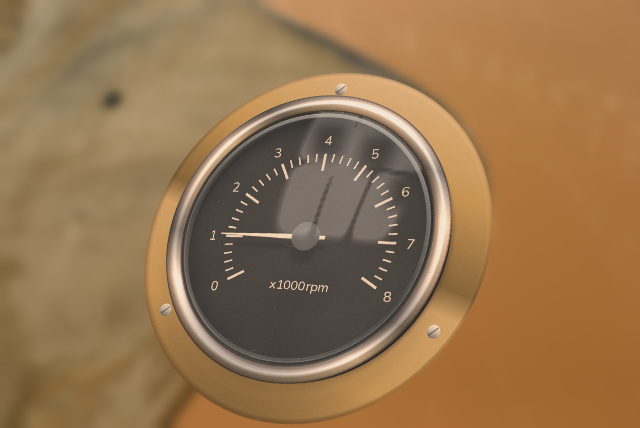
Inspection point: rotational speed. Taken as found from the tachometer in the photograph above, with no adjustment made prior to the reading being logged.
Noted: 1000 rpm
